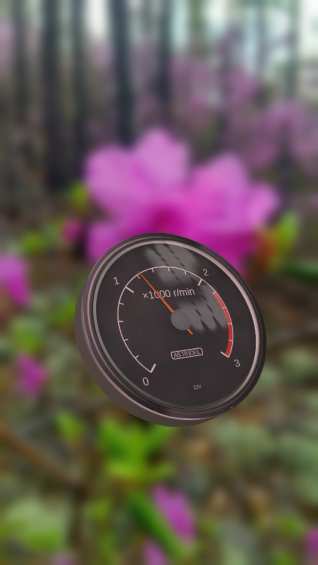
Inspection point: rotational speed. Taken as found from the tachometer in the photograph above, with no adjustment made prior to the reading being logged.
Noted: 1200 rpm
